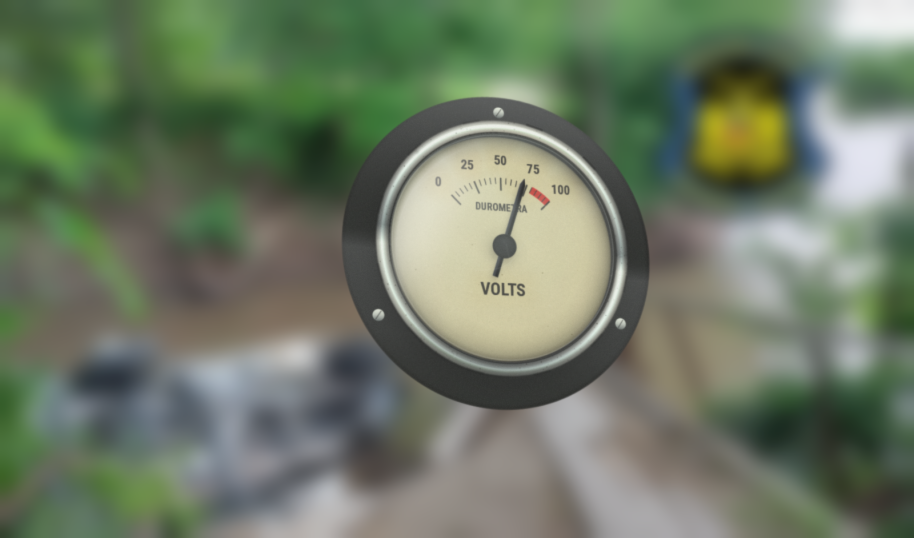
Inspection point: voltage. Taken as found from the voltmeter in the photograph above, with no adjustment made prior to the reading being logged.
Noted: 70 V
